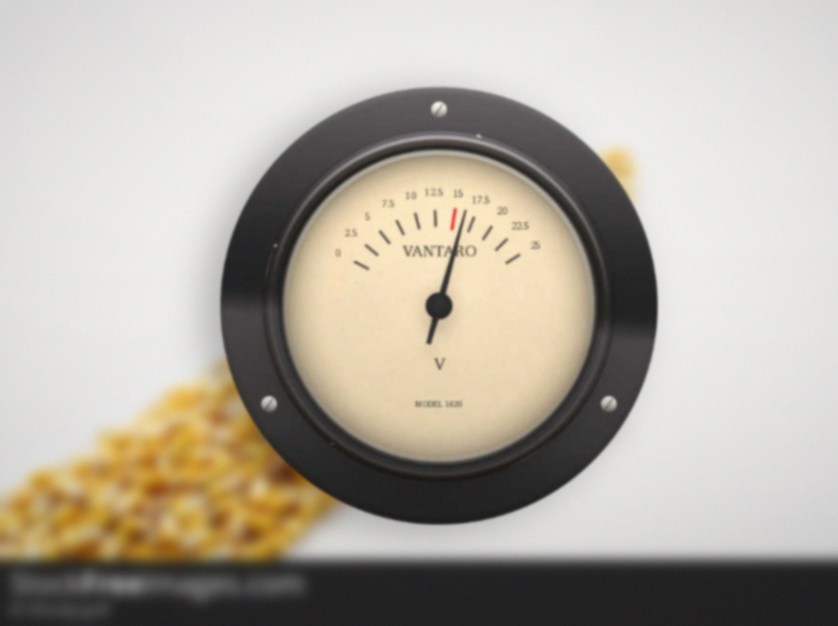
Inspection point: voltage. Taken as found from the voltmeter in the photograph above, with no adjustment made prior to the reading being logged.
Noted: 16.25 V
